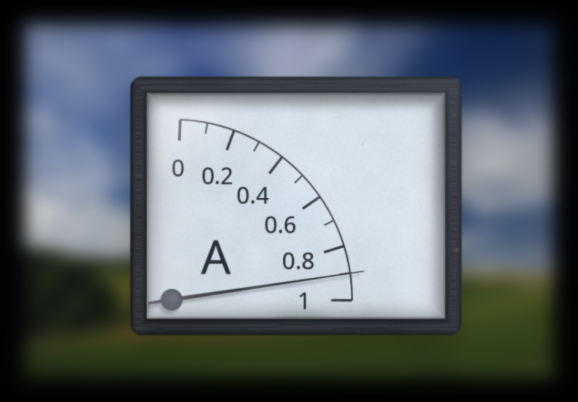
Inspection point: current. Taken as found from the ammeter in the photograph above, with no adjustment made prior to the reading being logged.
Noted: 0.9 A
